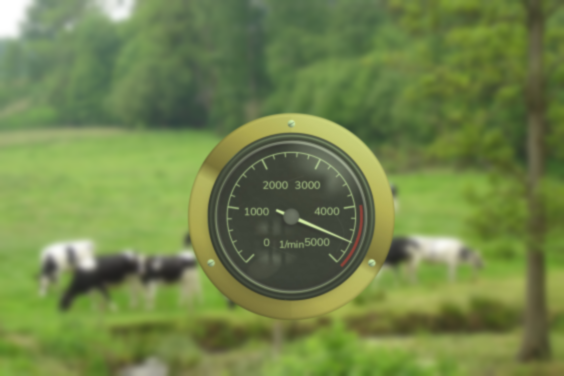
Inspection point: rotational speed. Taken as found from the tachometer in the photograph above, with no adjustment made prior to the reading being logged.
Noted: 4600 rpm
